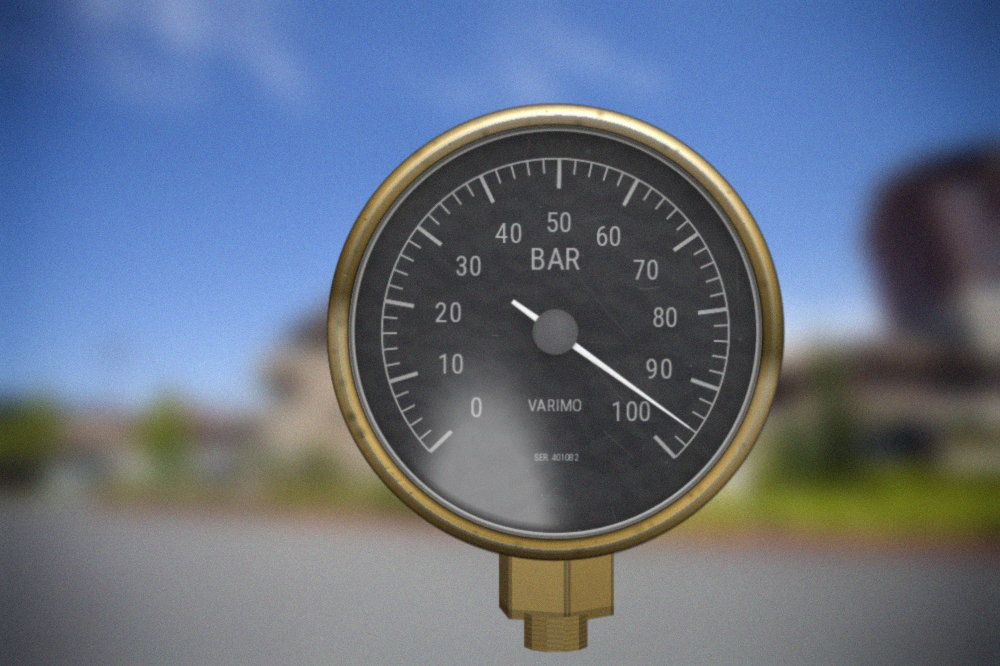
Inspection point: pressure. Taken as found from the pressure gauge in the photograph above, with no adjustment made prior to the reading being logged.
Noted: 96 bar
